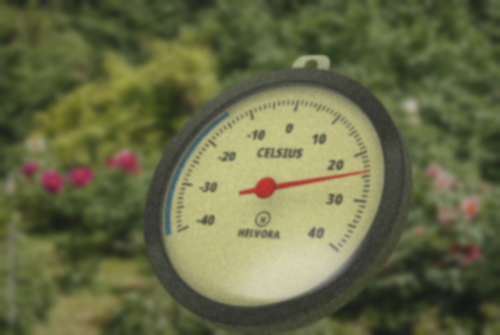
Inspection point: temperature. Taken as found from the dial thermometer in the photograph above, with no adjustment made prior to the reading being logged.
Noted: 25 °C
